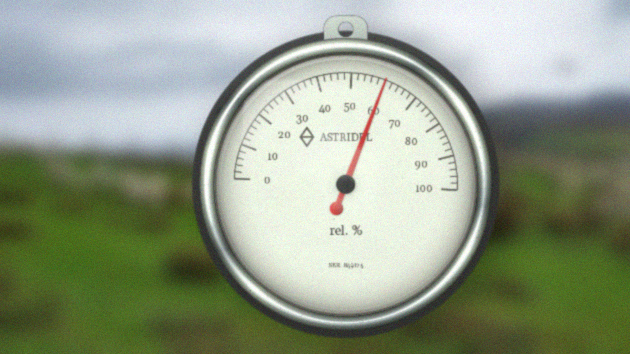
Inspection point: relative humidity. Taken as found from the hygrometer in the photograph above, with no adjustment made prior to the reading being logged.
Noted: 60 %
